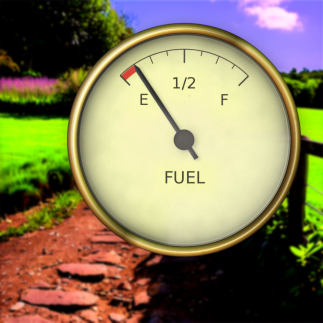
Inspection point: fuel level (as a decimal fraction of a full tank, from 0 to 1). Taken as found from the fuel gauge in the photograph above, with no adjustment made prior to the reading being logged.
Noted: 0.125
